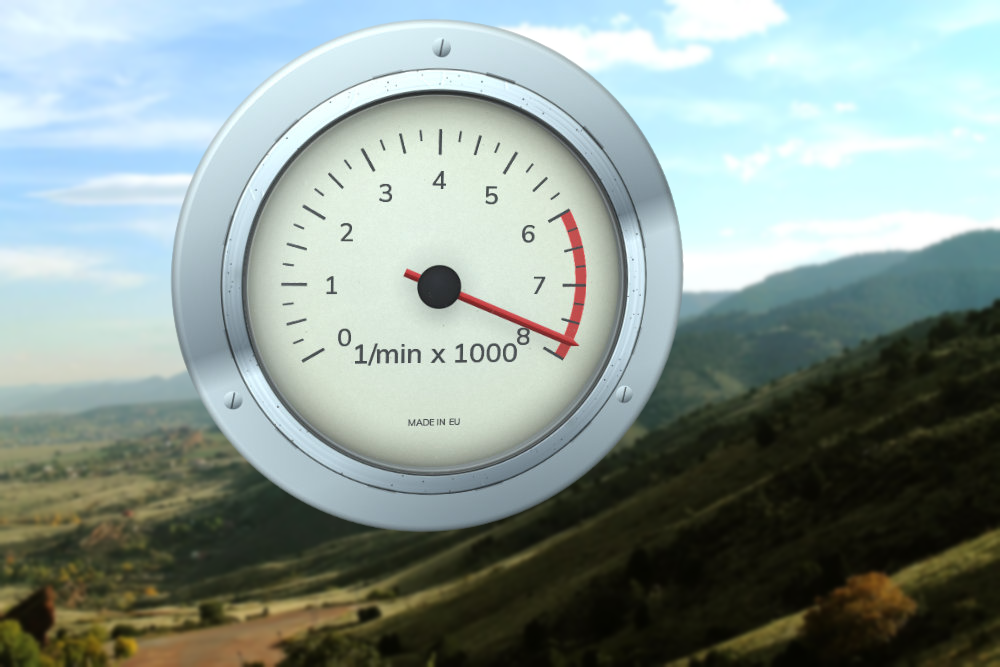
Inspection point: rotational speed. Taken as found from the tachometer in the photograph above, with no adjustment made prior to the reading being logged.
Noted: 7750 rpm
